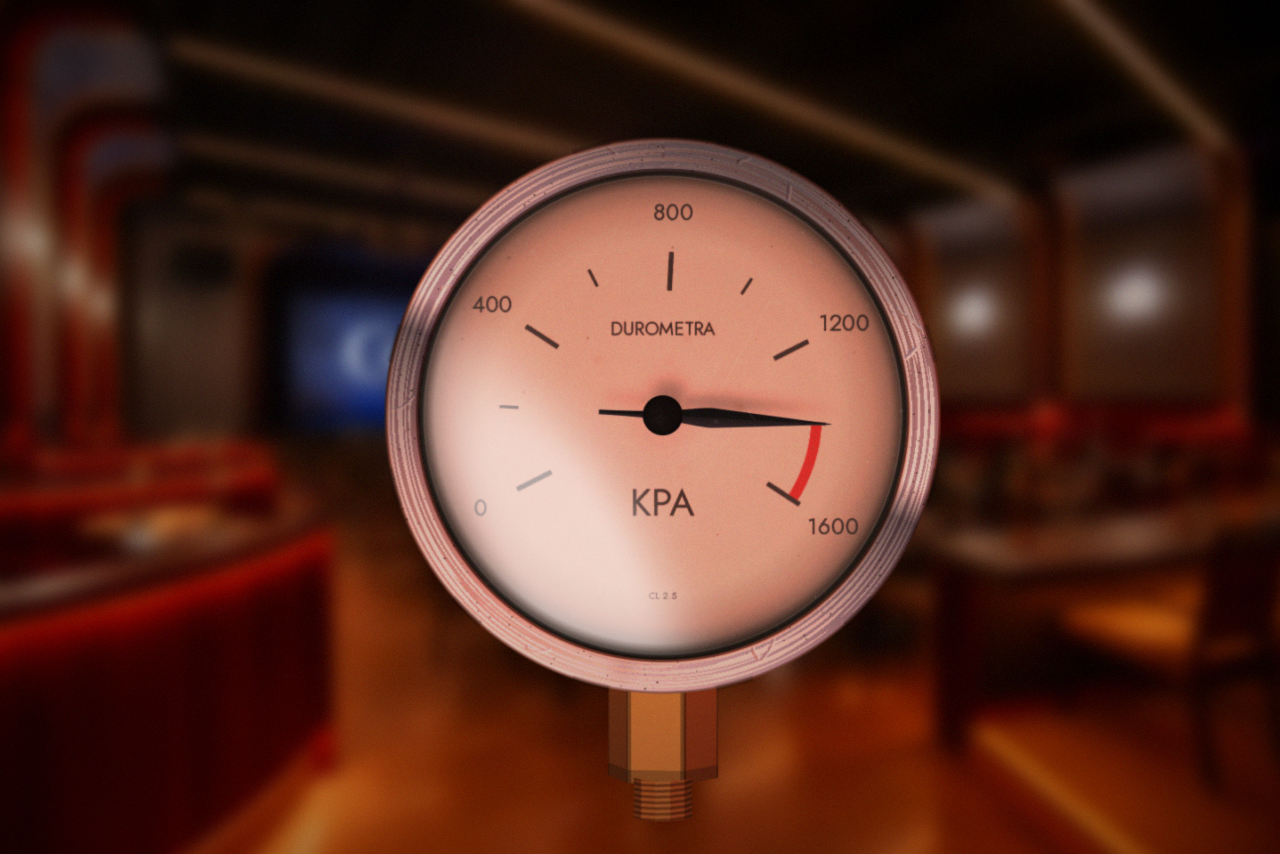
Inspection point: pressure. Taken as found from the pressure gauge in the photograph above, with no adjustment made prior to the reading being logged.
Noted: 1400 kPa
